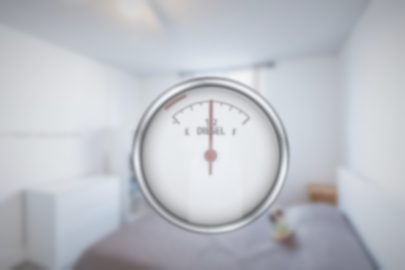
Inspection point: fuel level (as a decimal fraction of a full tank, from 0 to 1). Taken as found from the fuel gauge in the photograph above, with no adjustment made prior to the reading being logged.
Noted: 0.5
